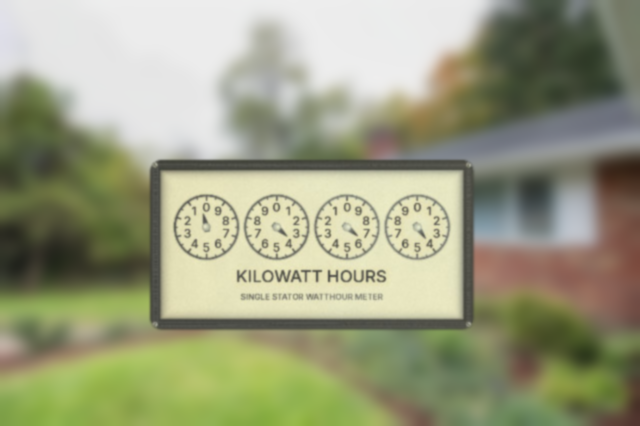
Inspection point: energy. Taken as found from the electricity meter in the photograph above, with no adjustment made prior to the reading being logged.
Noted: 364 kWh
